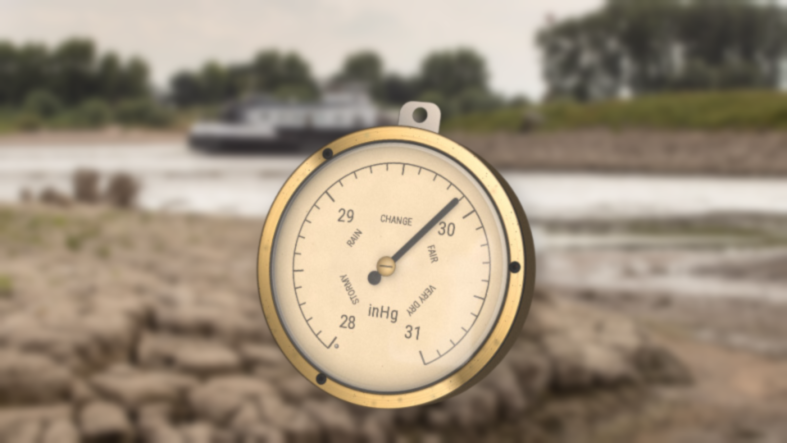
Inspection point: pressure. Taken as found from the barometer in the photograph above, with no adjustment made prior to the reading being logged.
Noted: 29.9 inHg
